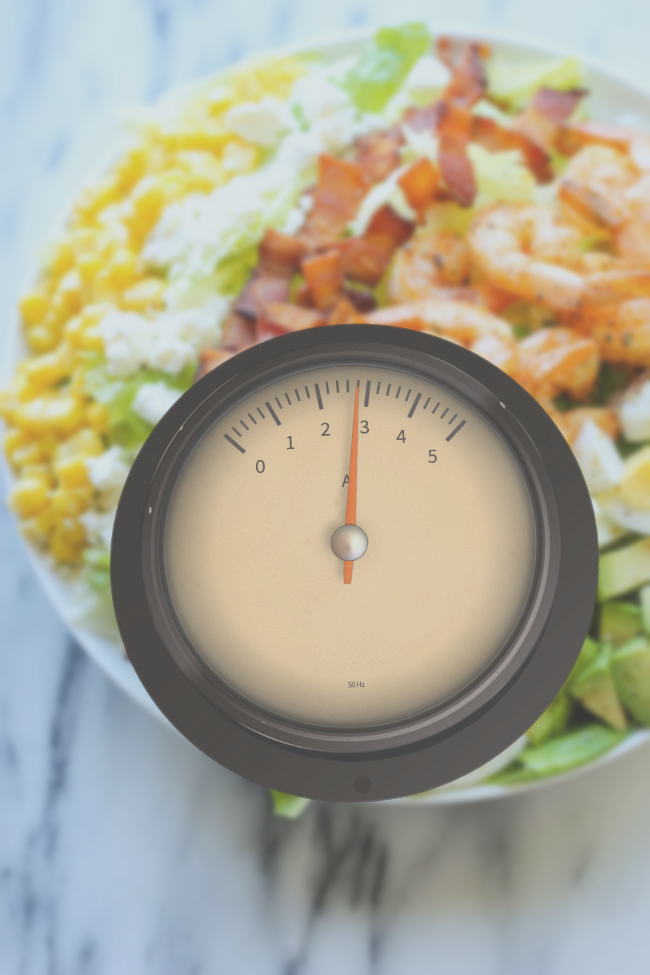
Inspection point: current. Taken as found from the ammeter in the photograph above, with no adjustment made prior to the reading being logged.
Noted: 2.8 A
